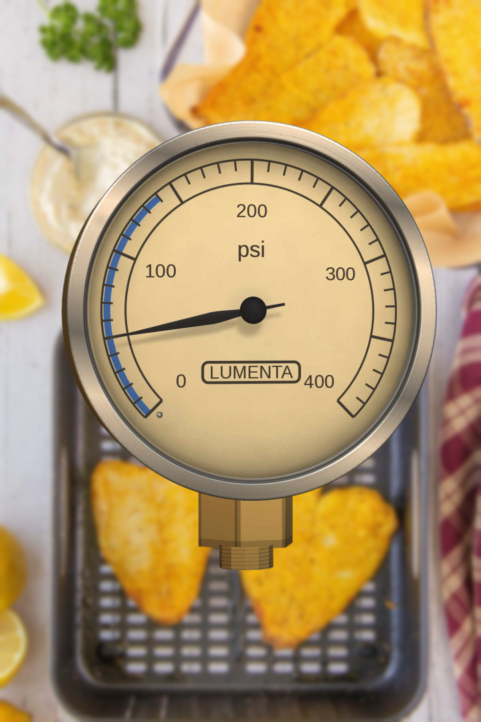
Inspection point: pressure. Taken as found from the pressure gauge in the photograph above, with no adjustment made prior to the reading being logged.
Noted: 50 psi
